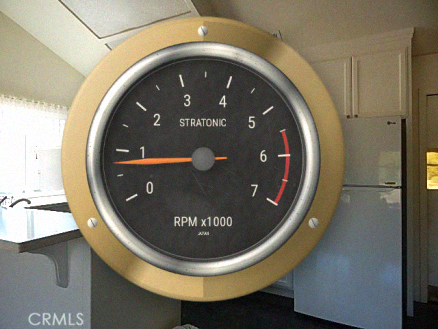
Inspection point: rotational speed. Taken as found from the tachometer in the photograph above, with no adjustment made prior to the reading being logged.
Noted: 750 rpm
